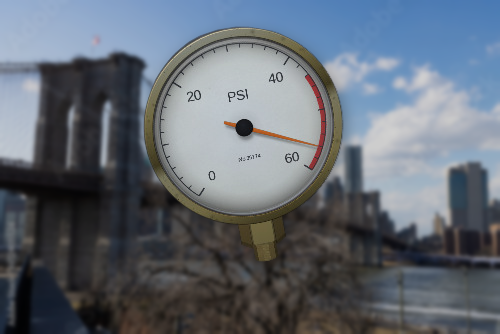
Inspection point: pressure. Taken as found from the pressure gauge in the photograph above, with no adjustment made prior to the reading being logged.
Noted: 56 psi
